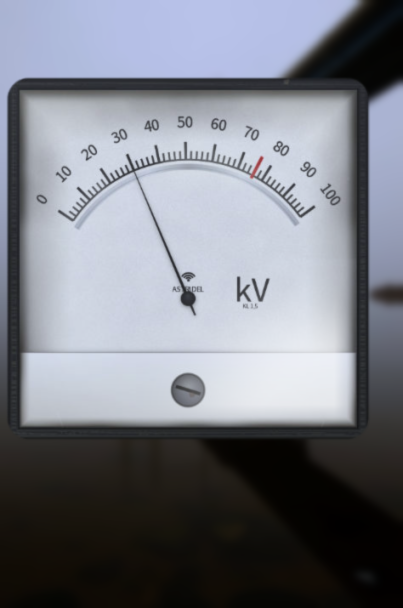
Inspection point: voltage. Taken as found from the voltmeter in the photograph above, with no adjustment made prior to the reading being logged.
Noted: 30 kV
